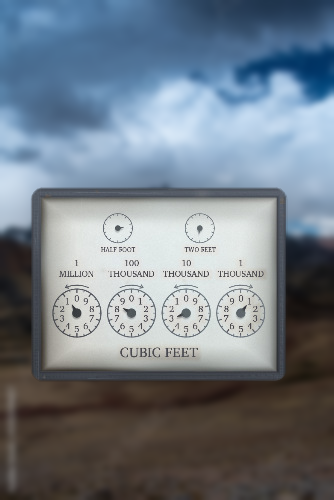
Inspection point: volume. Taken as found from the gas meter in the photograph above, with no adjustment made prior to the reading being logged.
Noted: 83100 ft³
